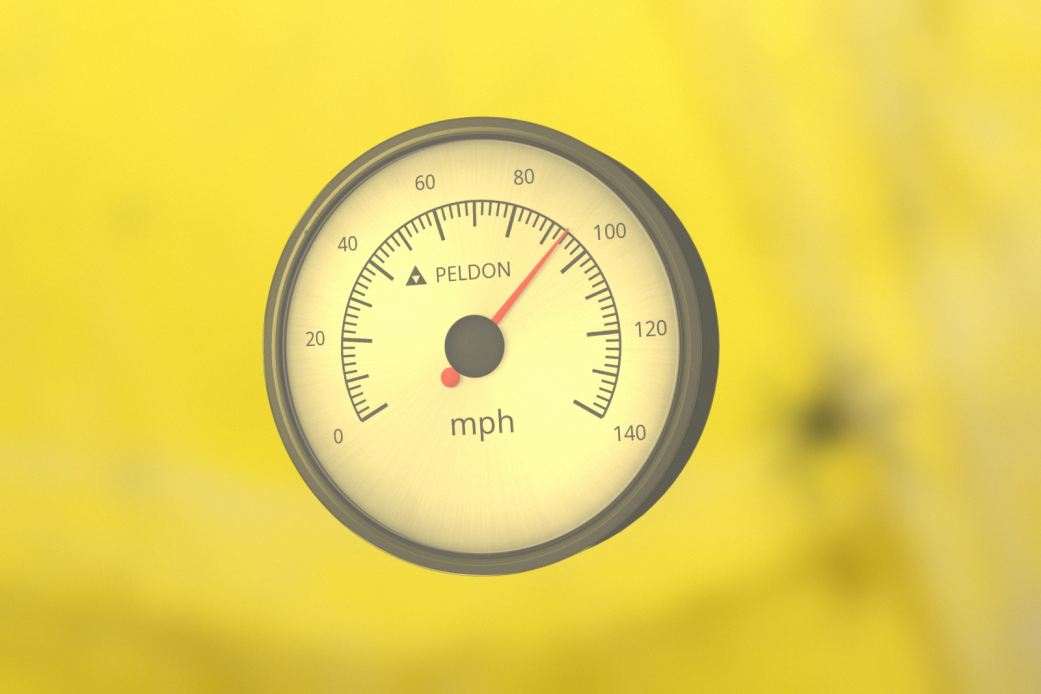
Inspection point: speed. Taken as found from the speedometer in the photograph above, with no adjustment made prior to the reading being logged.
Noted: 94 mph
